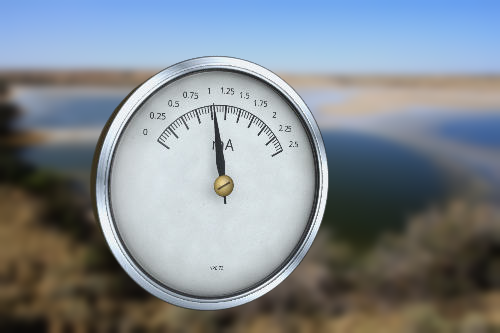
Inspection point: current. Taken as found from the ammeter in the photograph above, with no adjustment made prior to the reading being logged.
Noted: 1 mA
